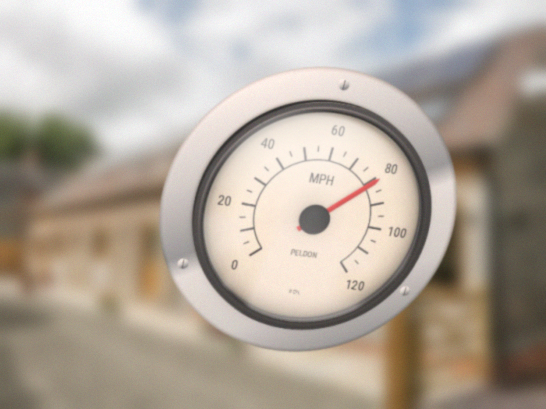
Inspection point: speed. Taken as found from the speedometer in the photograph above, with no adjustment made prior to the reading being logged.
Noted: 80 mph
